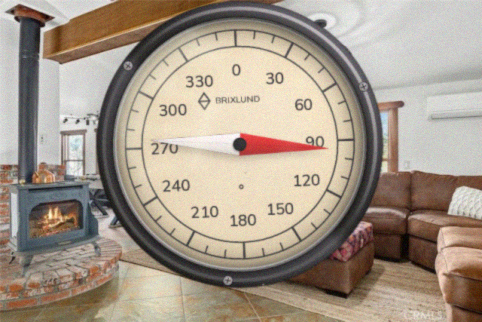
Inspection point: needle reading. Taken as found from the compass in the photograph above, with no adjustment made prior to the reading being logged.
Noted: 95 °
